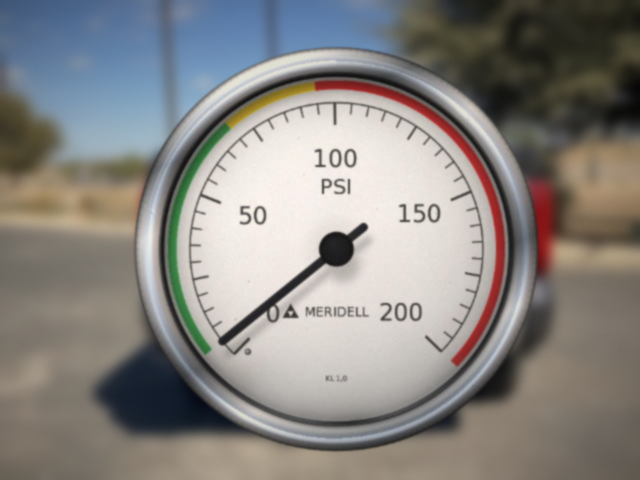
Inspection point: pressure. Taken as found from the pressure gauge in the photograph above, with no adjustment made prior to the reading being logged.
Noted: 5 psi
